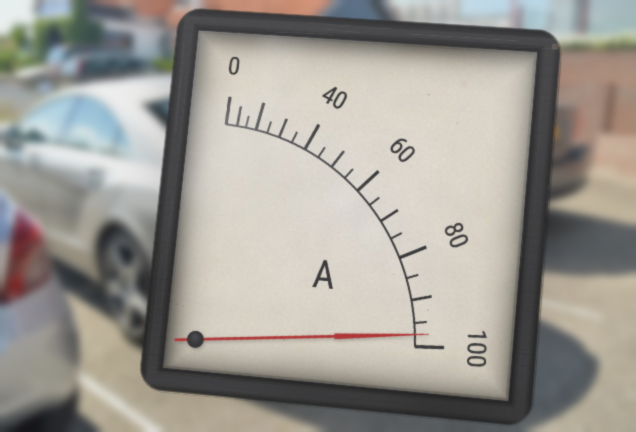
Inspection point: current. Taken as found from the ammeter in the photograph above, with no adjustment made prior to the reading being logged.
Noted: 97.5 A
